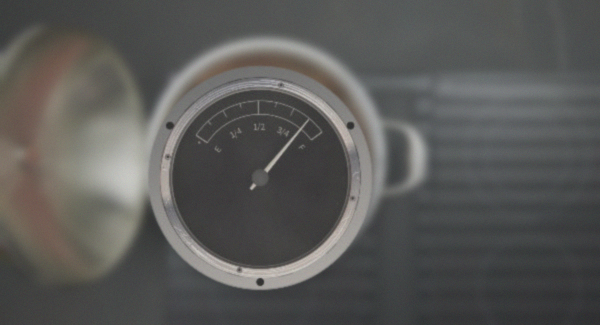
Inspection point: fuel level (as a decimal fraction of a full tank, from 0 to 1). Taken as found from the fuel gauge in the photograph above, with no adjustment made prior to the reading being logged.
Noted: 0.875
